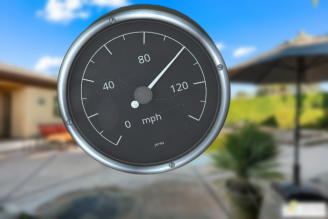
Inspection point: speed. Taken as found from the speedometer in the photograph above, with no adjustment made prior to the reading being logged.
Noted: 100 mph
